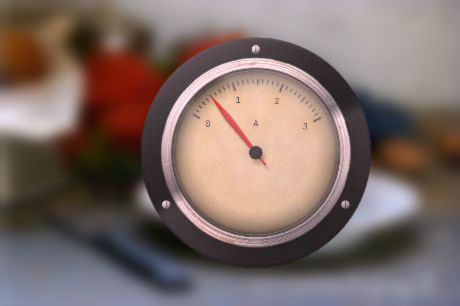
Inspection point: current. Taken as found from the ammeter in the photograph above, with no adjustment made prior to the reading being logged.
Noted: 0.5 A
